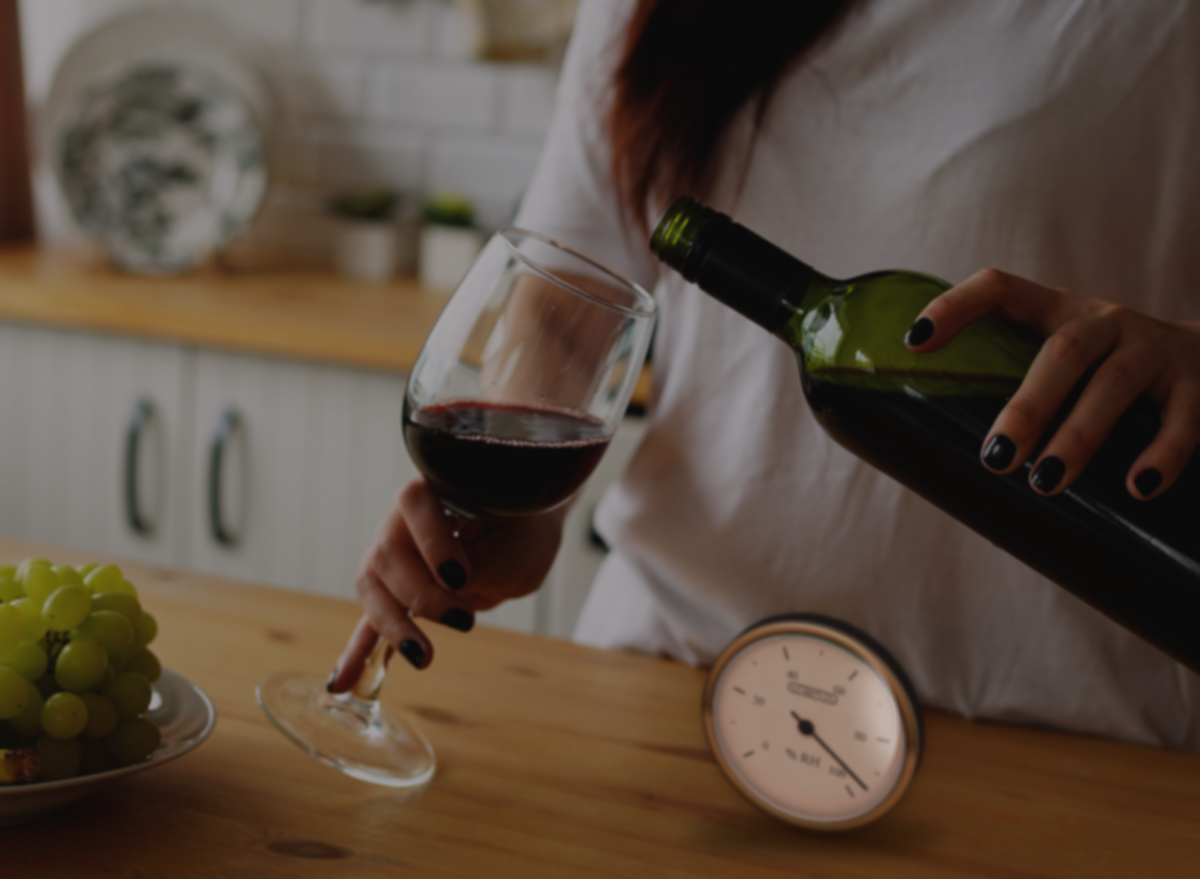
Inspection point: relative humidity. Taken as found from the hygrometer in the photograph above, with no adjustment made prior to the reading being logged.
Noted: 95 %
